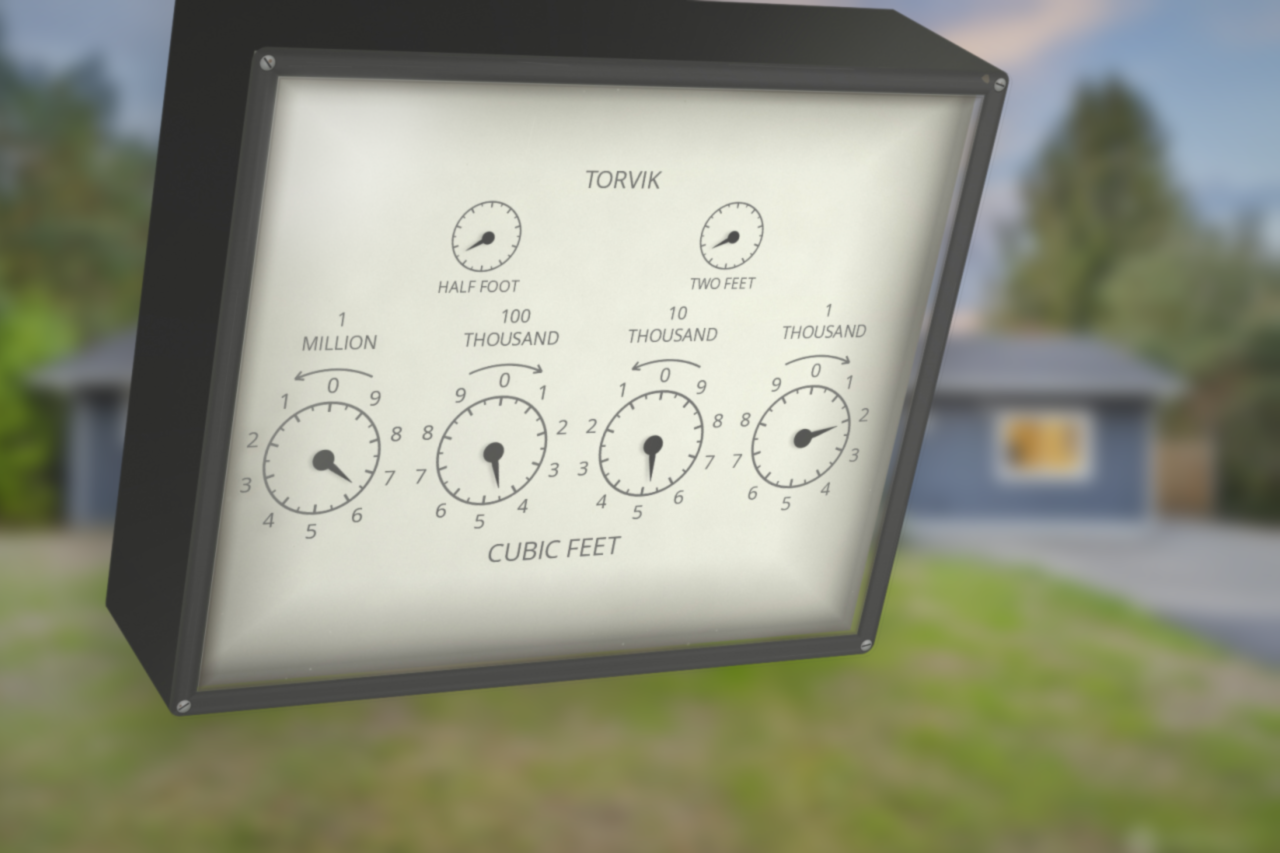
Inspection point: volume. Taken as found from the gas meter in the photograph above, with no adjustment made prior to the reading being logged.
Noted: 645200 ft³
